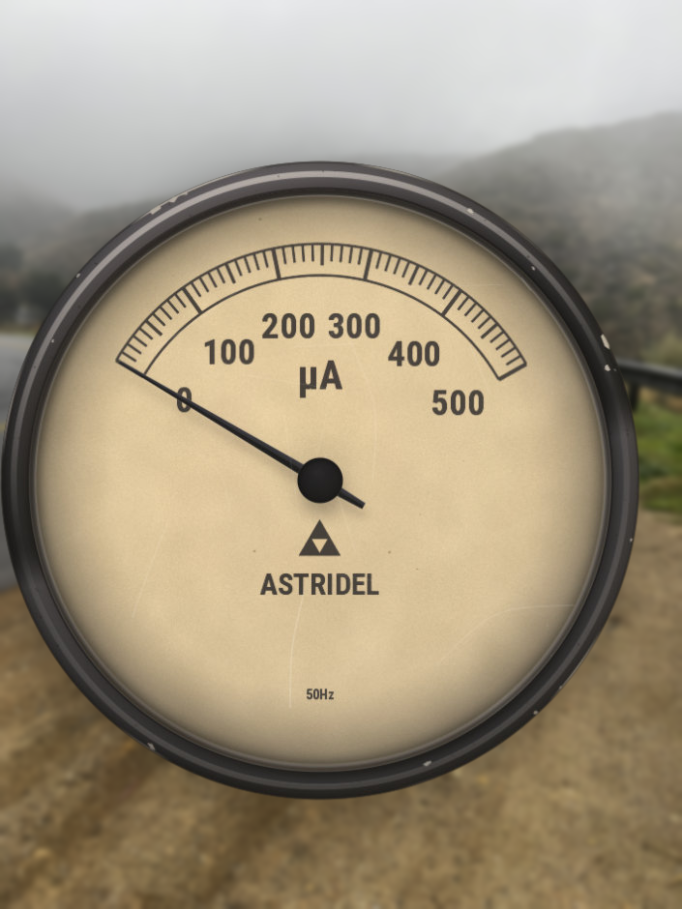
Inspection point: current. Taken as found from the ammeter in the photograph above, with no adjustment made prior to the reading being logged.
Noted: 0 µA
